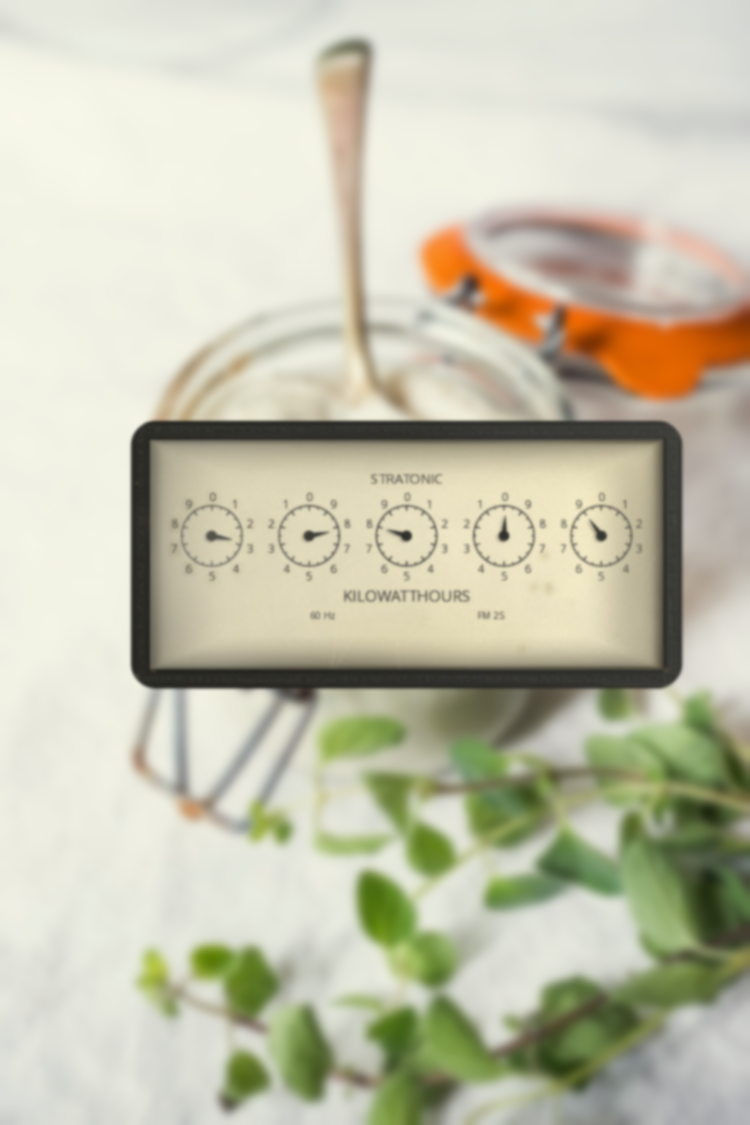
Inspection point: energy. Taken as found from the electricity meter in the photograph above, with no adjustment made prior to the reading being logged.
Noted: 27799 kWh
